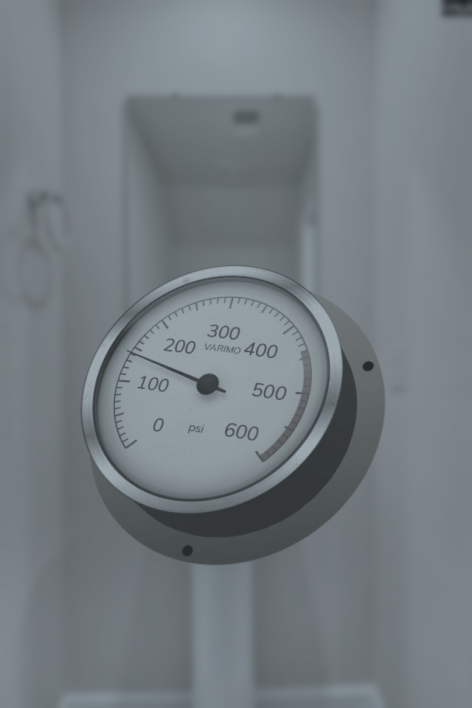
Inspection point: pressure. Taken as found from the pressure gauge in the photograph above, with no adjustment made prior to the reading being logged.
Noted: 140 psi
